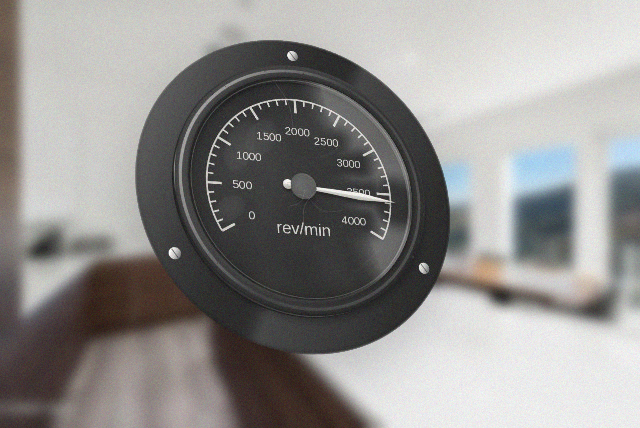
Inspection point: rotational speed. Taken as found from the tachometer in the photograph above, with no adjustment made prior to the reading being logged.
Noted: 3600 rpm
